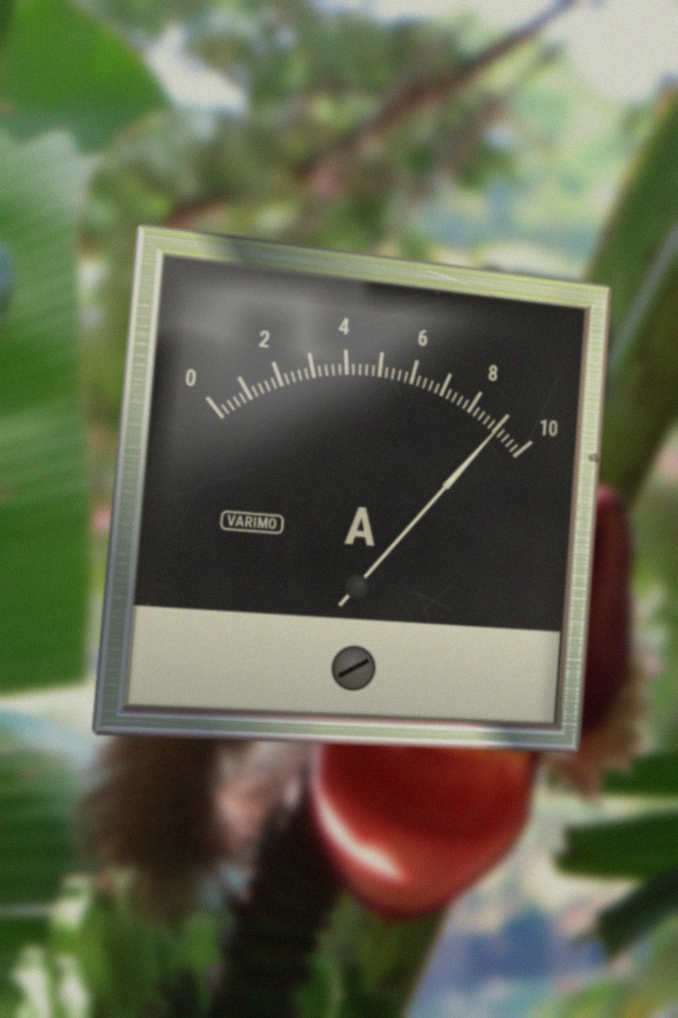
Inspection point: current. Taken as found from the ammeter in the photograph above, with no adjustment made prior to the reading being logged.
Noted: 9 A
